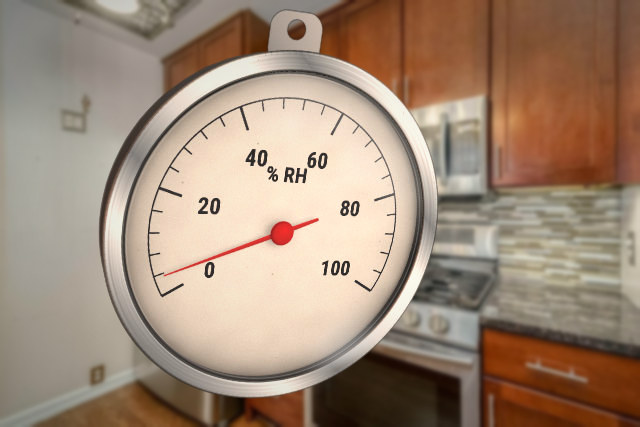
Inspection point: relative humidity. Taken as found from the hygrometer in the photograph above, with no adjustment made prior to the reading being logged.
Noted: 4 %
